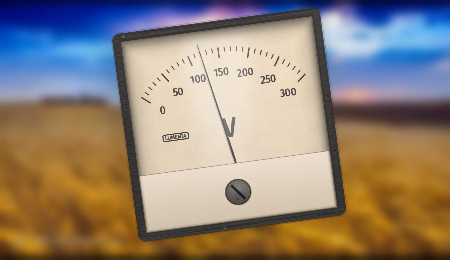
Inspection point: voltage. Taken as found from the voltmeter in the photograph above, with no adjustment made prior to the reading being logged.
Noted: 120 V
